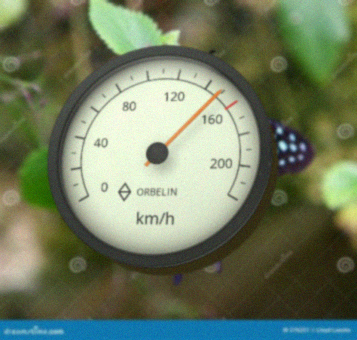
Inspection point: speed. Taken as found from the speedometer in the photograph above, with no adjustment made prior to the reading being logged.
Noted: 150 km/h
